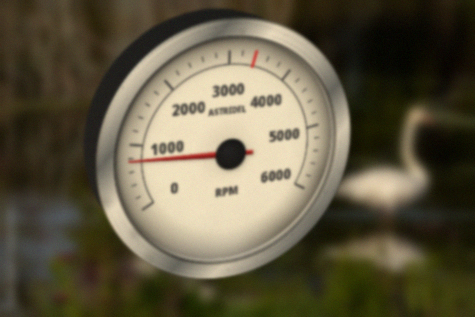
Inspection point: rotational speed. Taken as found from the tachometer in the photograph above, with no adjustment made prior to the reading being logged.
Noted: 800 rpm
